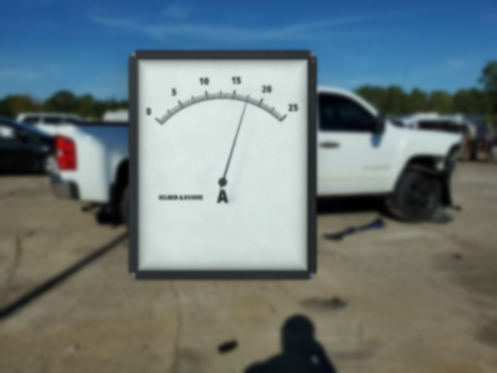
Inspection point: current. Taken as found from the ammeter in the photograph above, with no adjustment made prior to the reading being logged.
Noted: 17.5 A
